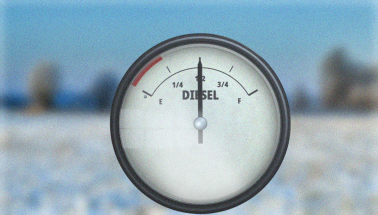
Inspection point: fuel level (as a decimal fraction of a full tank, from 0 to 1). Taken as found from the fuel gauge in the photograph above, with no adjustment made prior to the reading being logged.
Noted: 0.5
